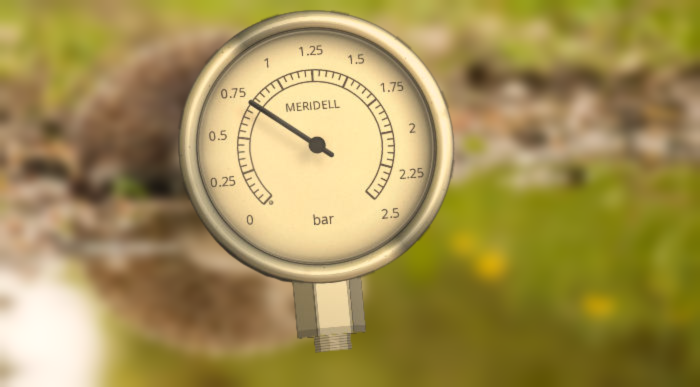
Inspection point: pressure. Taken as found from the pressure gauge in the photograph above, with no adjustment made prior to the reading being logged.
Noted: 0.75 bar
